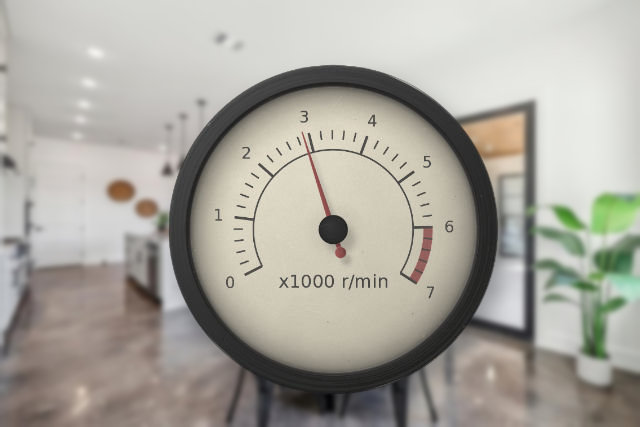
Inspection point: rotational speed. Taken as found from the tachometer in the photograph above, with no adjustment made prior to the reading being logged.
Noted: 2900 rpm
